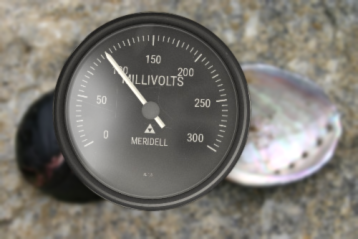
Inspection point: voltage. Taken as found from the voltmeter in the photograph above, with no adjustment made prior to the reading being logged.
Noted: 100 mV
